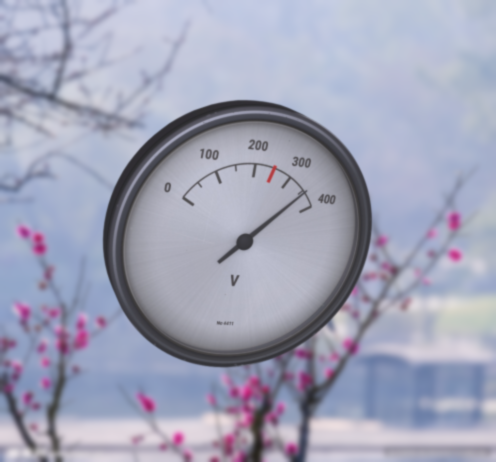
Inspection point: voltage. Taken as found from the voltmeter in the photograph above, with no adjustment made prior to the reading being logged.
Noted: 350 V
